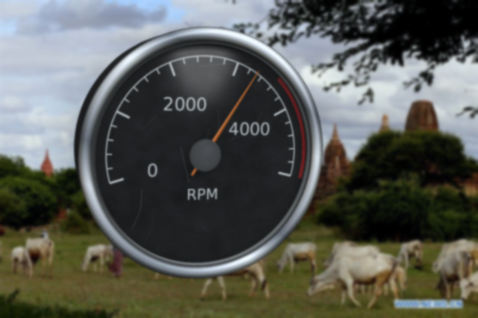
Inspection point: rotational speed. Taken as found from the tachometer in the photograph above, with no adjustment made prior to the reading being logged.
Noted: 3300 rpm
